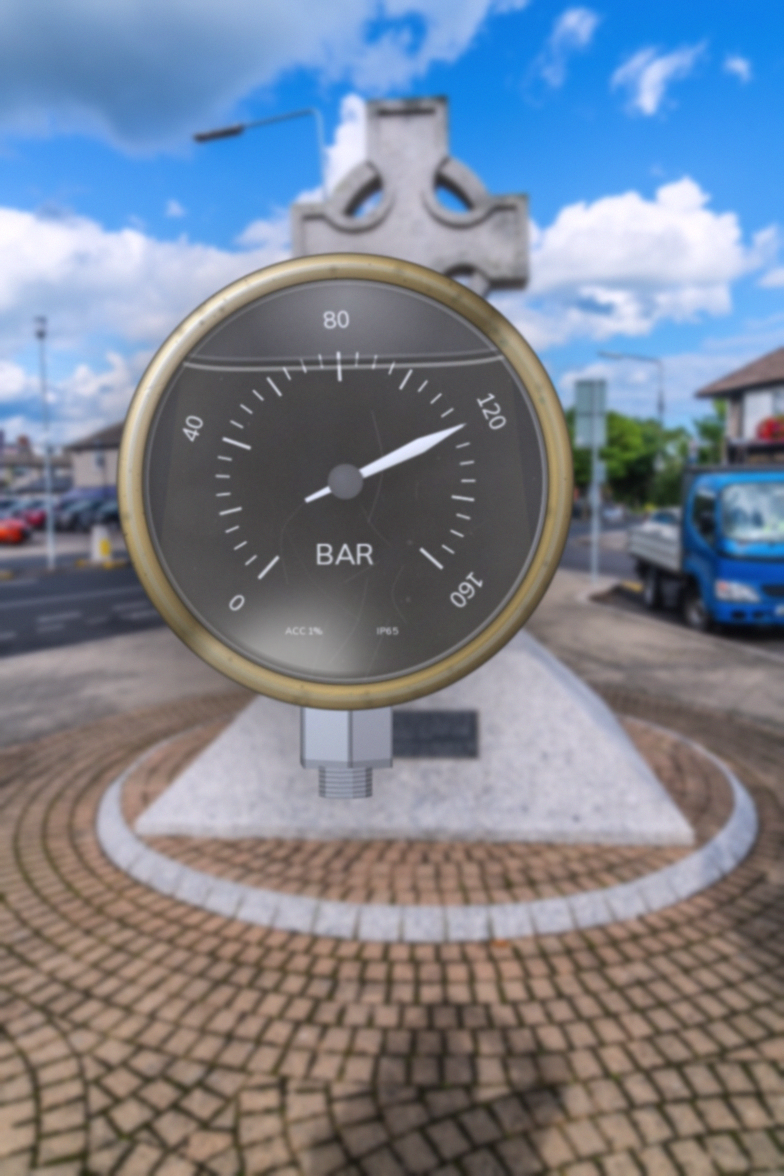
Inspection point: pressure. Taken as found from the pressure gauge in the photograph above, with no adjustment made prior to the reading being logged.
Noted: 120 bar
